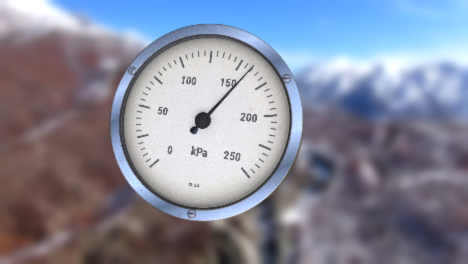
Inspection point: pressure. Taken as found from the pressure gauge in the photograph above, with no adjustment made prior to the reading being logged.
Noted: 160 kPa
